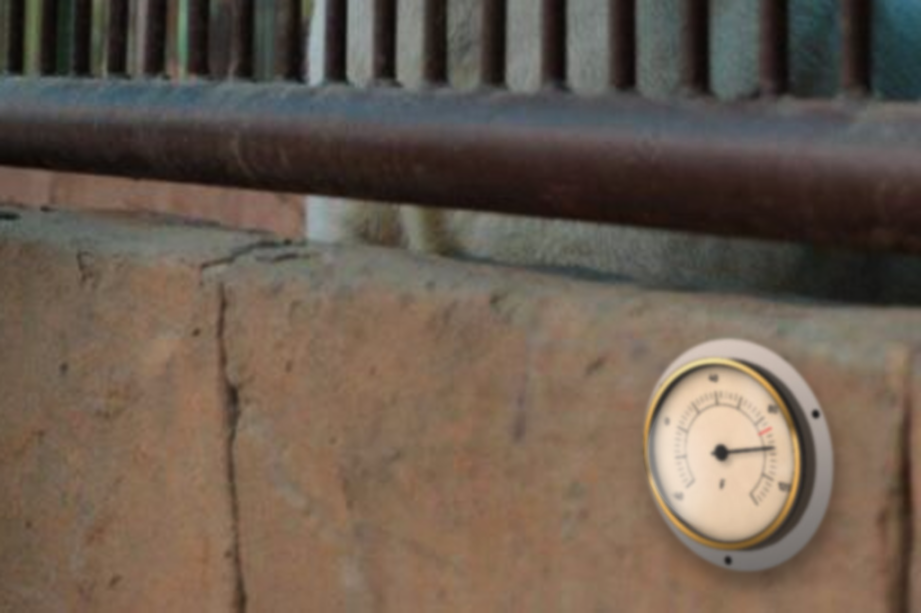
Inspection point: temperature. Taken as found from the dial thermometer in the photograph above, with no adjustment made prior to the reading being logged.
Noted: 100 °F
